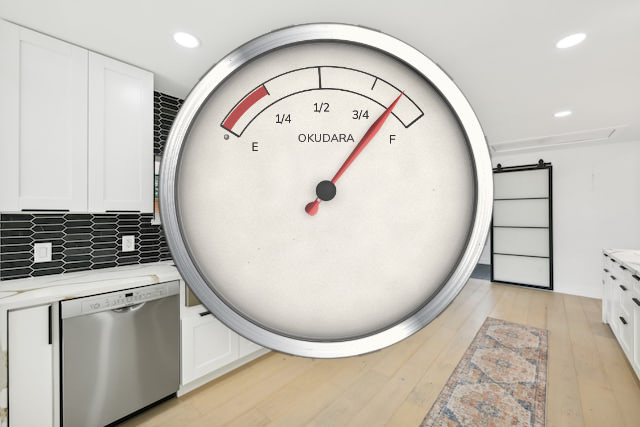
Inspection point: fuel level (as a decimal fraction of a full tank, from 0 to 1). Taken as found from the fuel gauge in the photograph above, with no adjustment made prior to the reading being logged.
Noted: 0.875
